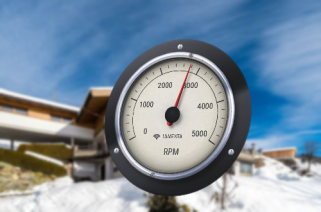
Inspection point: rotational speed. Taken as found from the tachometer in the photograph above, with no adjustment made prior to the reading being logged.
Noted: 2800 rpm
